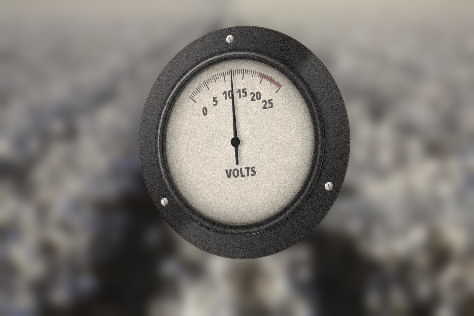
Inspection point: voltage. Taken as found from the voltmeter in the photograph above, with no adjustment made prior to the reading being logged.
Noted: 12.5 V
